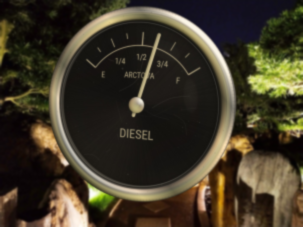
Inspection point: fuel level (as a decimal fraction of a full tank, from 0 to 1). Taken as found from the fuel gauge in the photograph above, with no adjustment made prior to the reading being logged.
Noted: 0.625
